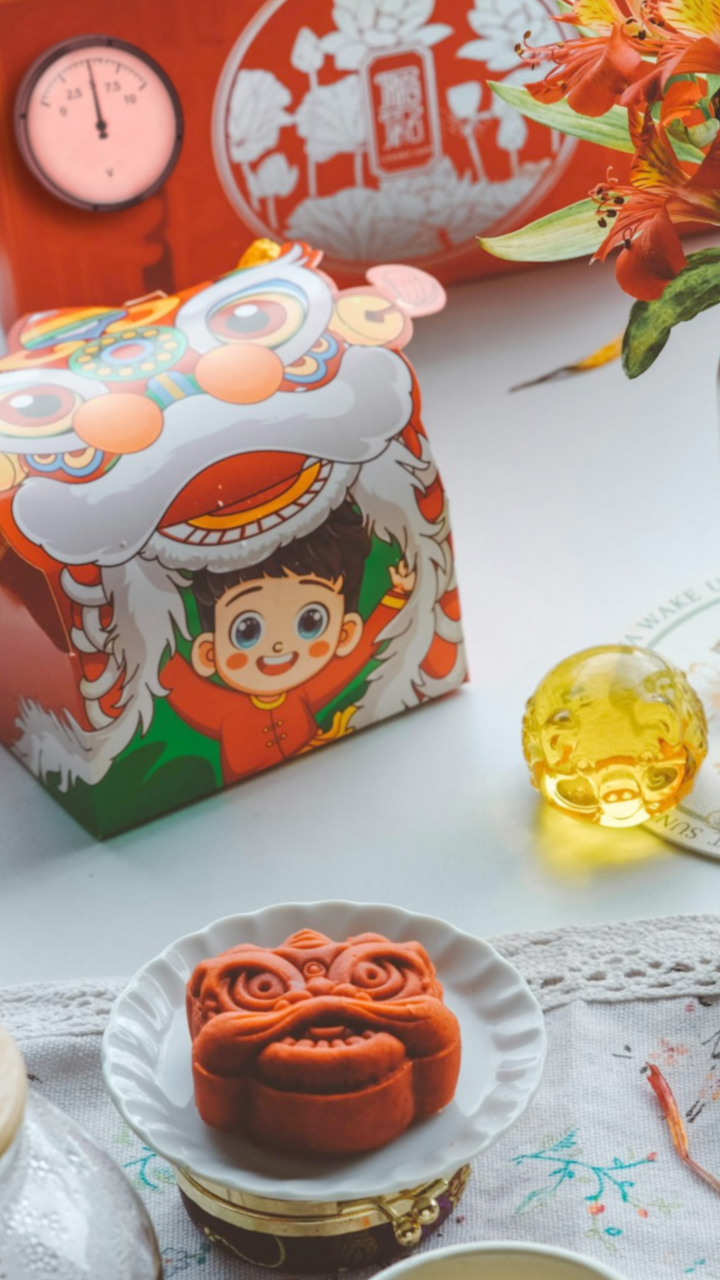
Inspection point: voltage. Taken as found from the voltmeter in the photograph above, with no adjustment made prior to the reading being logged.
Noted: 5 V
